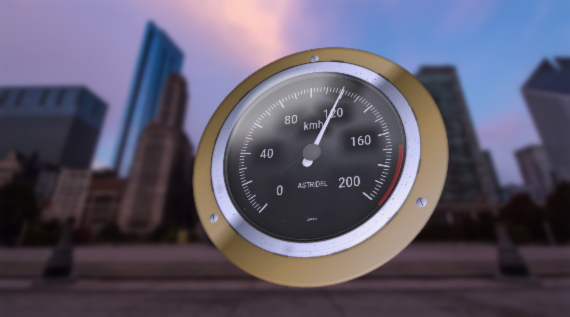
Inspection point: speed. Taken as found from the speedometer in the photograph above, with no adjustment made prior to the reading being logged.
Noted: 120 km/h
